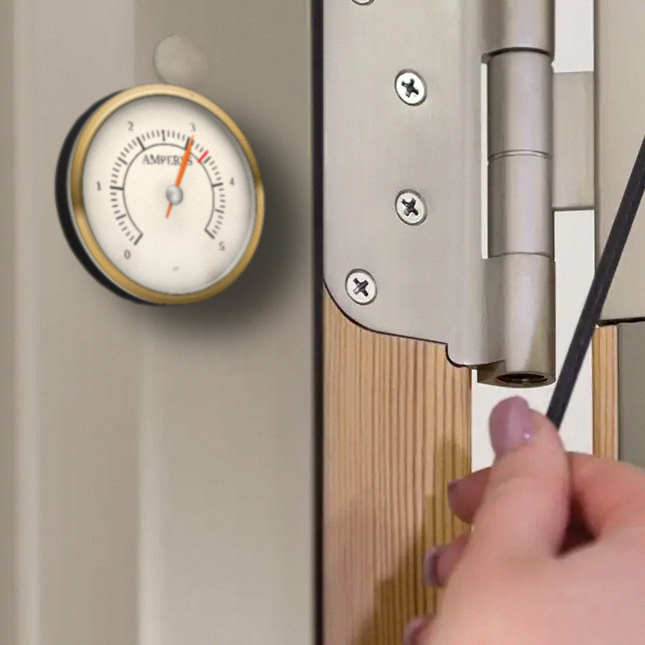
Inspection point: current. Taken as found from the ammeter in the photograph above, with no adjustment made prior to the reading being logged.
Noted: 3 A
